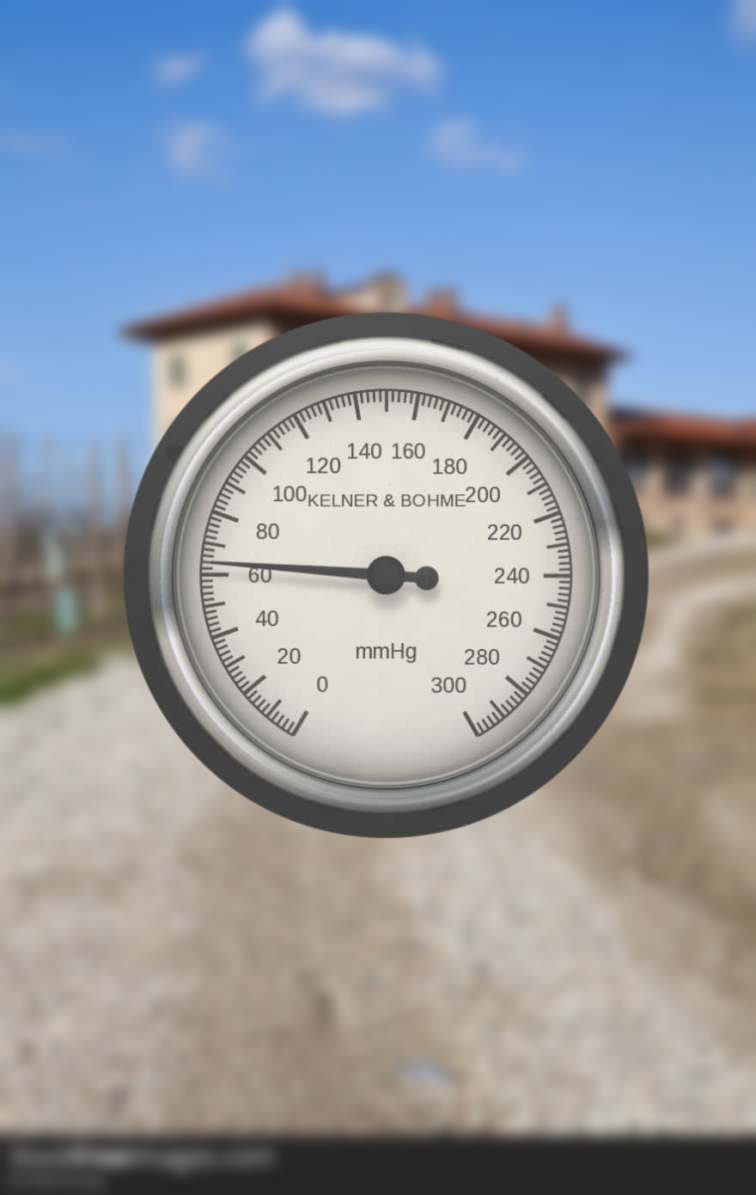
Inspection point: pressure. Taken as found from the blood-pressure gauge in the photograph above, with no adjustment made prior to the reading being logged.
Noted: 64 mmHg
